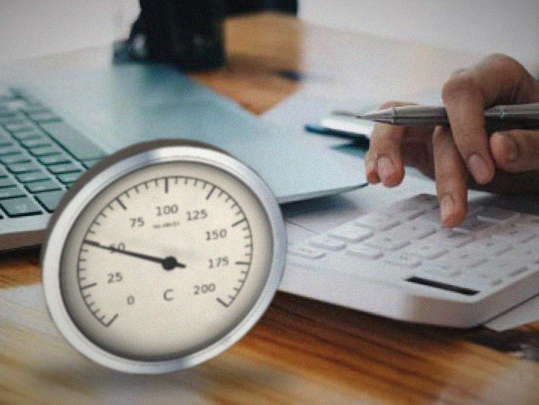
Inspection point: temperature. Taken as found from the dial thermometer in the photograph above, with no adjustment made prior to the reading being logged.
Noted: 50 °C
